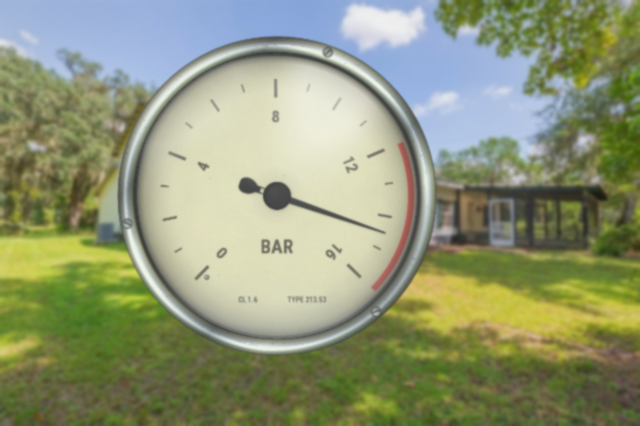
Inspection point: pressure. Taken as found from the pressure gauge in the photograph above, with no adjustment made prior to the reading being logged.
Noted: 14.5 bar
